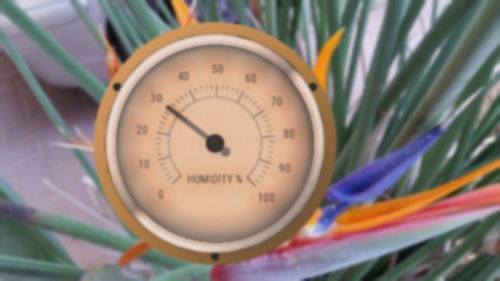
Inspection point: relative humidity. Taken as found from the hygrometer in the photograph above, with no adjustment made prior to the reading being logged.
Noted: 30 %
